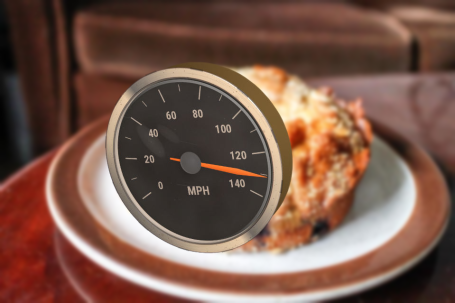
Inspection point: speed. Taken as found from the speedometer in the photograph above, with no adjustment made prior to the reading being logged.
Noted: 130 mph
